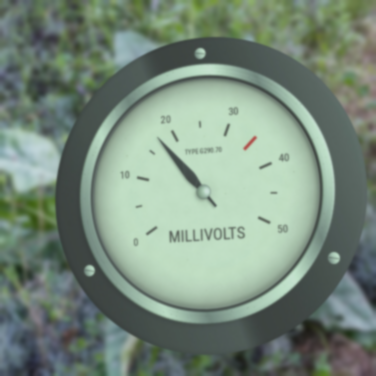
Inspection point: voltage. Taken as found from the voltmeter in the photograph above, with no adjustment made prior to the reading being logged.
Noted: 17.5 mV
